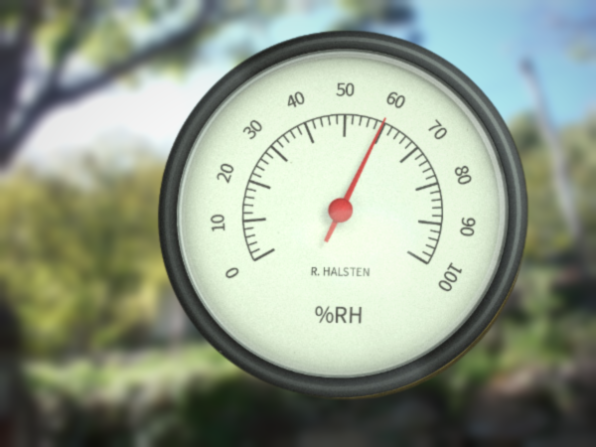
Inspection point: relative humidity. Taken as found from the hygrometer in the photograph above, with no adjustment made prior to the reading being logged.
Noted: 60 %
